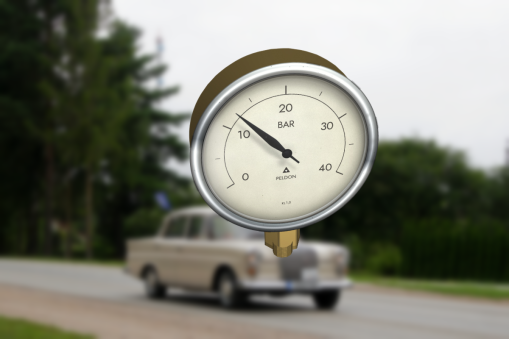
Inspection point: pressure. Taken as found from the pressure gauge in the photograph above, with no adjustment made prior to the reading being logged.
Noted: 12.5 bar
